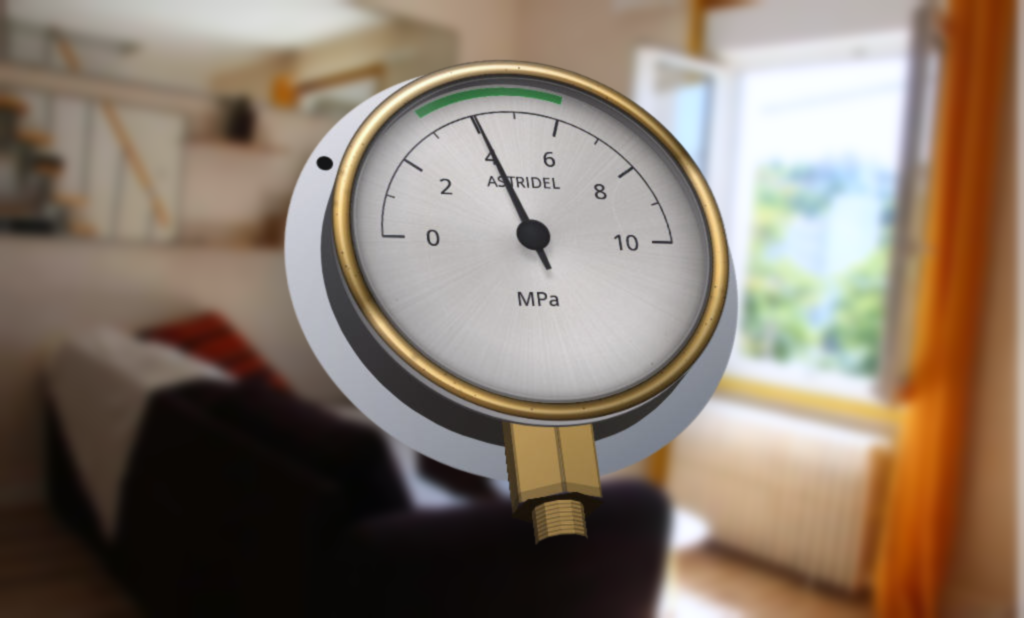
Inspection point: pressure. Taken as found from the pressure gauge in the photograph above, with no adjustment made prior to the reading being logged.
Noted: 4 MPa
